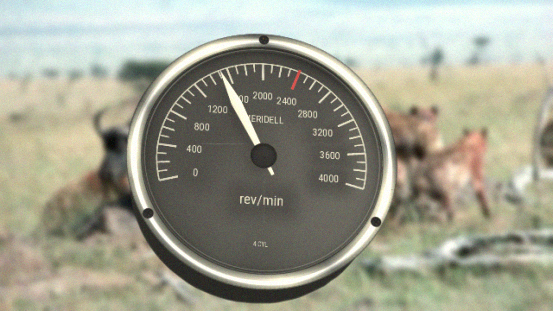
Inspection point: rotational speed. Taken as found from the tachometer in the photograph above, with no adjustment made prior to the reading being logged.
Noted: 1500 rpm
